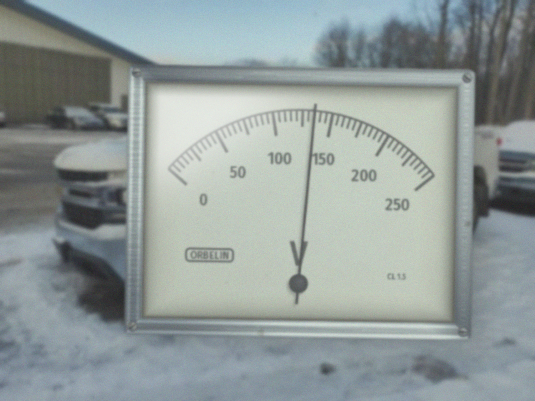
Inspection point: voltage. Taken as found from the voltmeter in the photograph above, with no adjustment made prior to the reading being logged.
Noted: 135 V
